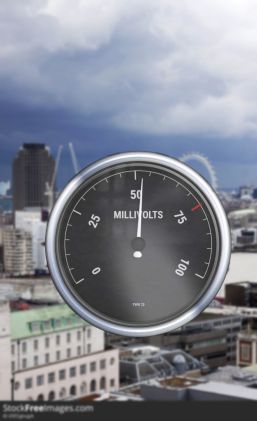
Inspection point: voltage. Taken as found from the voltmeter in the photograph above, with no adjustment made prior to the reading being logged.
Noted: 52.5 mV
